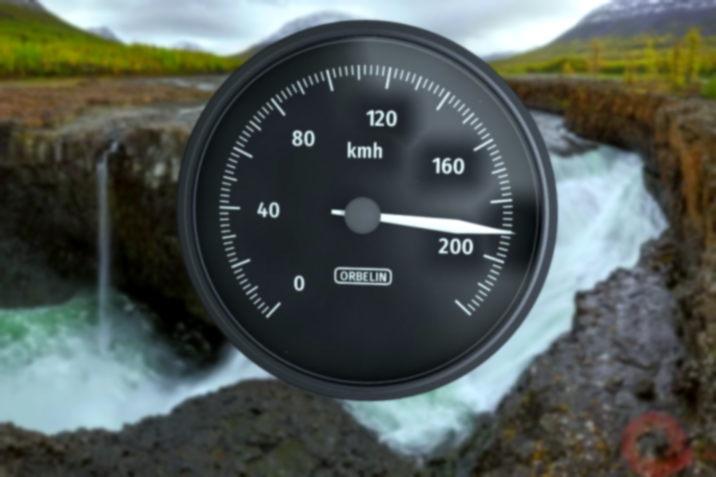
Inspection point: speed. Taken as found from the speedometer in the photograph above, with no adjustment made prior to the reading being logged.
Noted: 190 km/h
